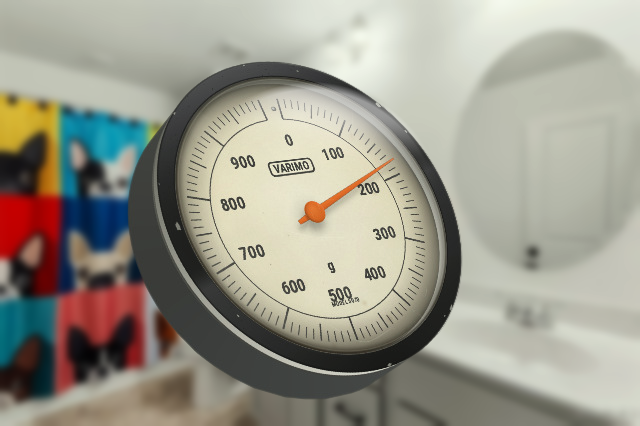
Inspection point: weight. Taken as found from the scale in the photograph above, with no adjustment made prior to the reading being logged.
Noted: 180 g
